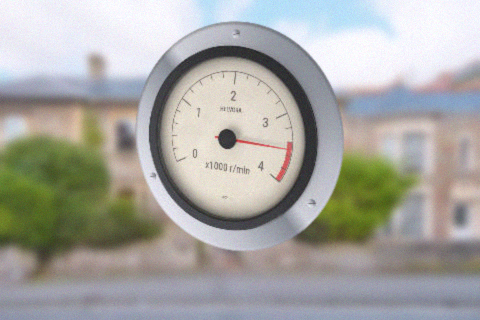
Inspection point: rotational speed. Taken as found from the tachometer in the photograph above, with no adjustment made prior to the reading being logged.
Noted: 3500 rpm
